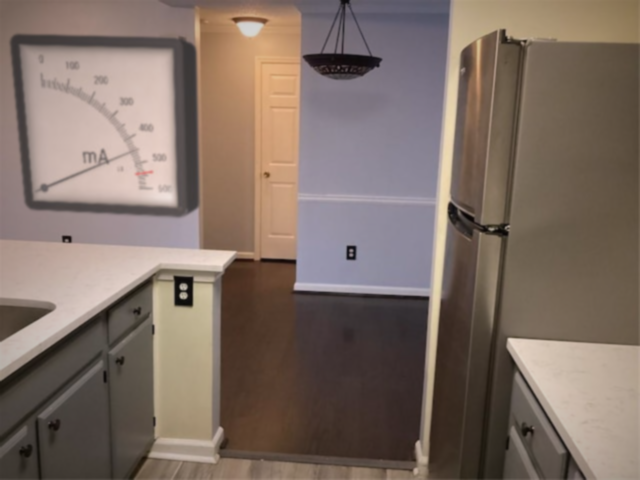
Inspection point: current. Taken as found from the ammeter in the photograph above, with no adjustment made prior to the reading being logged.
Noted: 450 mA
